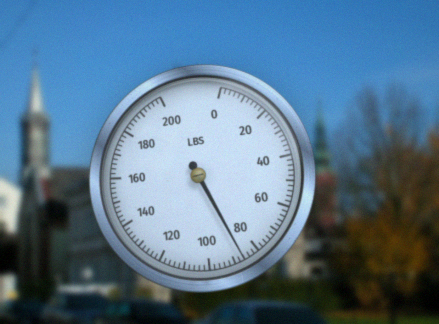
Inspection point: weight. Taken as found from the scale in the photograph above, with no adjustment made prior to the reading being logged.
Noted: 86 lb
